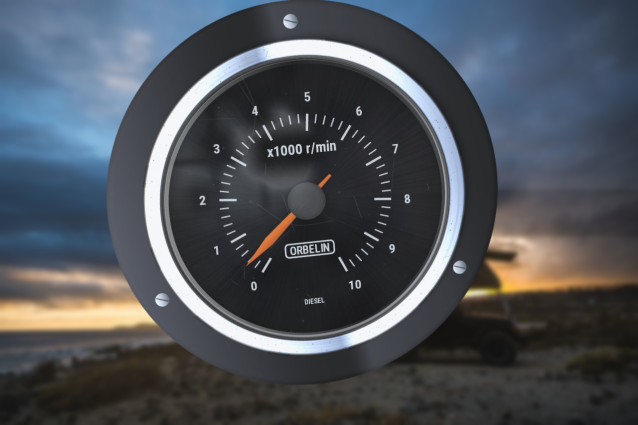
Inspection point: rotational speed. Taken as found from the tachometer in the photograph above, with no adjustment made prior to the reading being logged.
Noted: 400 rpm
